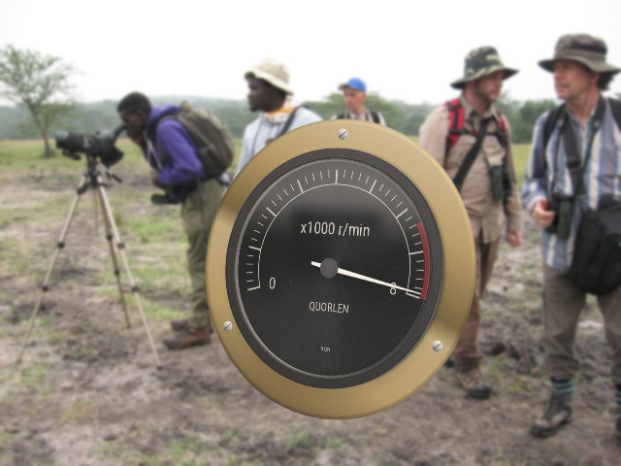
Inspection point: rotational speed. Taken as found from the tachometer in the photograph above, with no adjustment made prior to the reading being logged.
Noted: 7900 rpm
